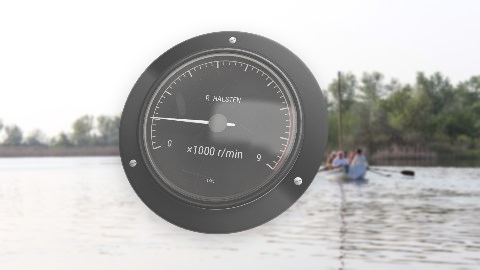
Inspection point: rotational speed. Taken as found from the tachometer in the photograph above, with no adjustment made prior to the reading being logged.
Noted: 1000 rpm
